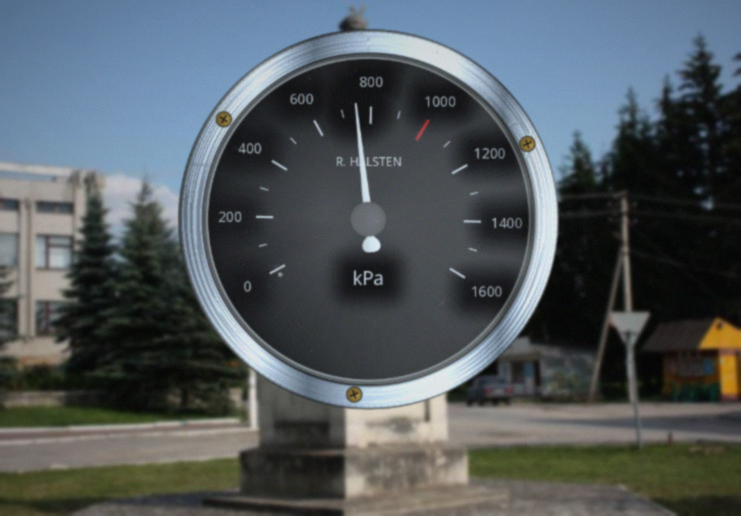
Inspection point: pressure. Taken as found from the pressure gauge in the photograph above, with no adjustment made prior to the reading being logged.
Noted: 750 kPa
